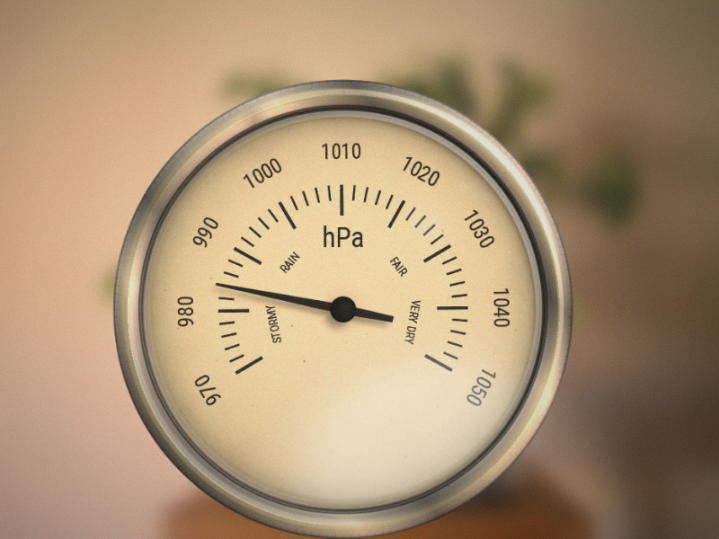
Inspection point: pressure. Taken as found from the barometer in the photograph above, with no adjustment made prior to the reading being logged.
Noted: 984 hPa
